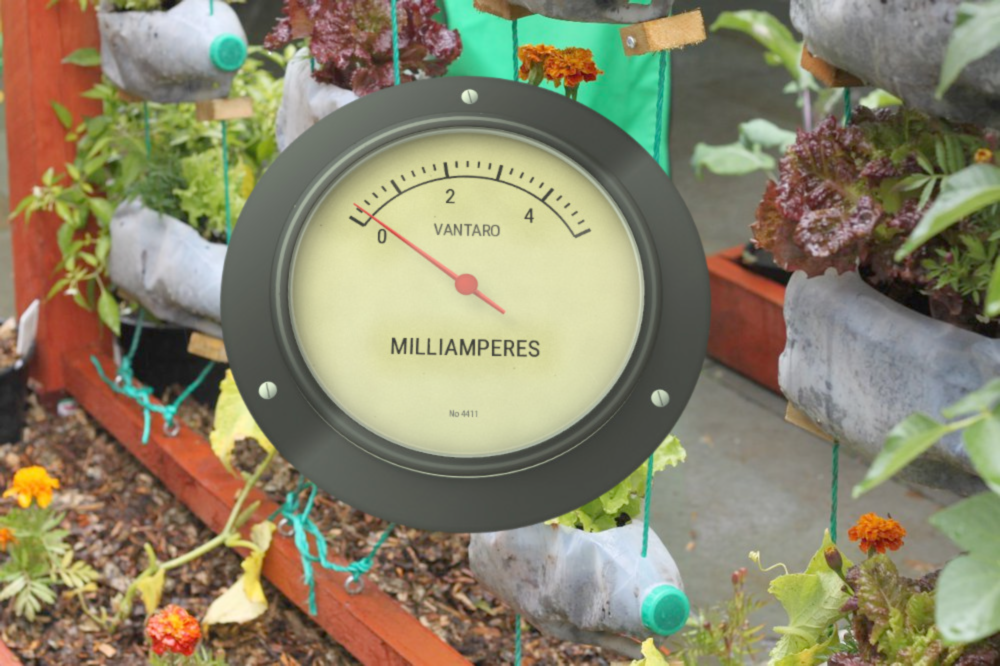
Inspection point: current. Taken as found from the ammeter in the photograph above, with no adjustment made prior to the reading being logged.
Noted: 0.2 mA
